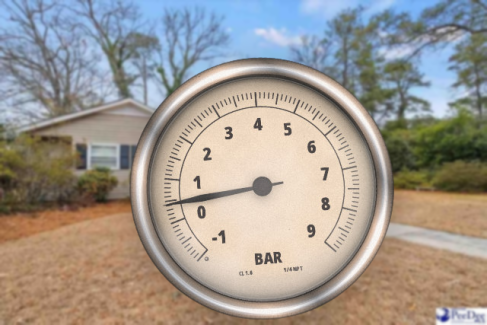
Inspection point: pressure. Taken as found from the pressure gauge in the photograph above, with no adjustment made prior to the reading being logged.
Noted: 0.4 bar
